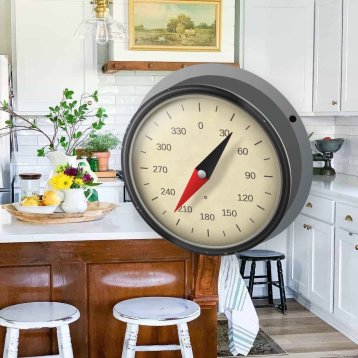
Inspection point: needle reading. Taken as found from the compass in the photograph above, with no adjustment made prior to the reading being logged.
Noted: 217.5 °
